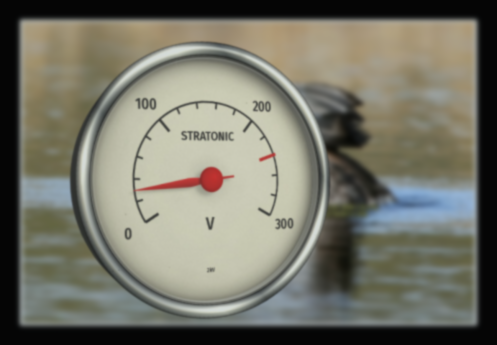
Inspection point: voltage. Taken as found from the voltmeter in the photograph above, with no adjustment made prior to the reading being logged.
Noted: 30 V
